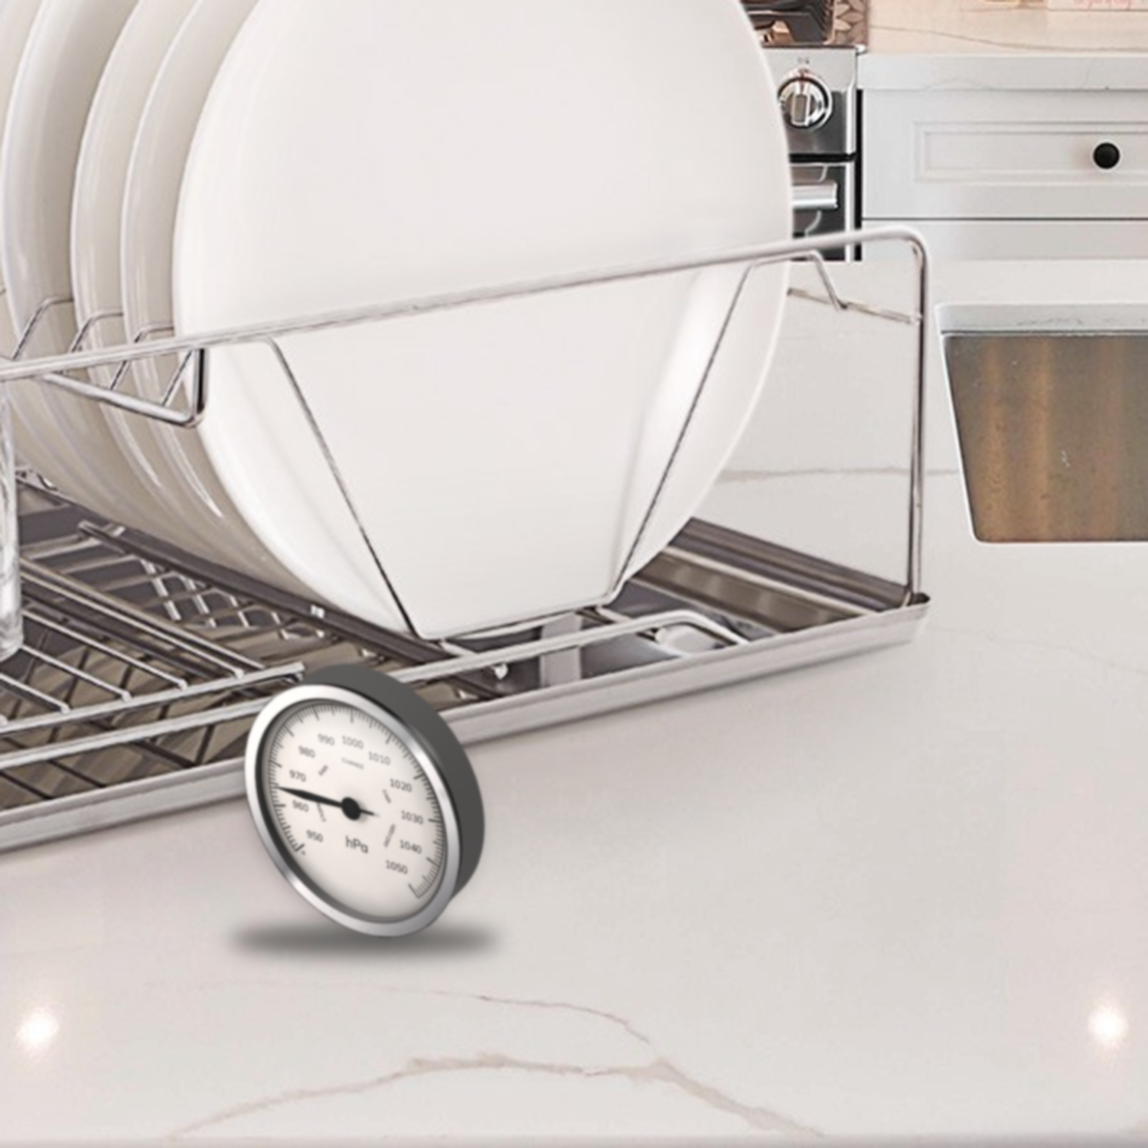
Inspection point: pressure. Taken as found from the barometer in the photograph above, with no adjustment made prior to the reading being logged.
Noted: 965 hPa
